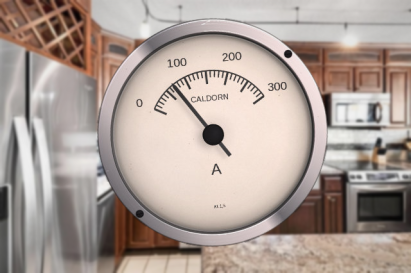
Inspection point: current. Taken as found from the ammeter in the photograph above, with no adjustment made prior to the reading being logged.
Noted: 70 A
